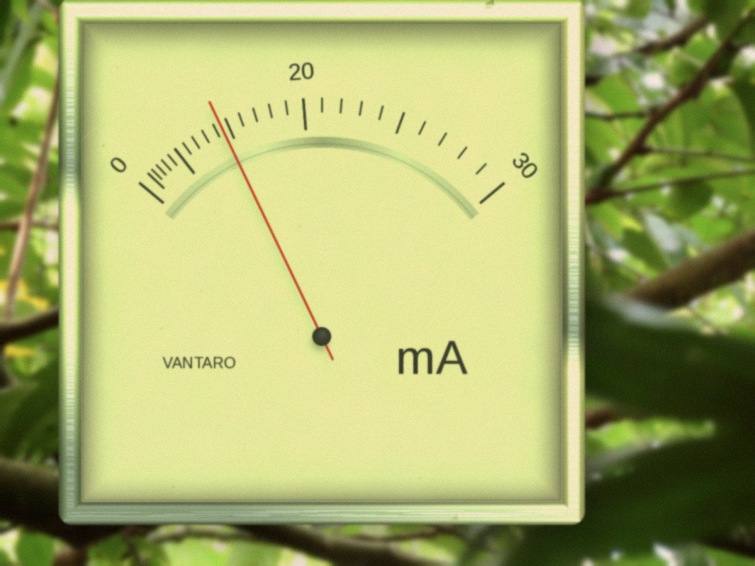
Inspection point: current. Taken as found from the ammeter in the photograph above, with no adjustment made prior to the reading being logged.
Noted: 14.5 mA
